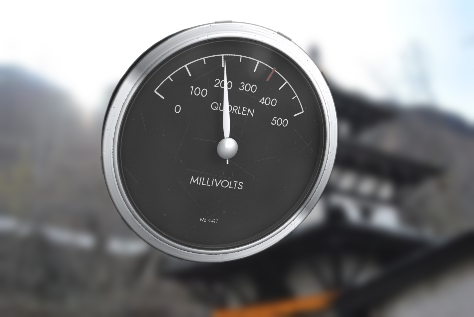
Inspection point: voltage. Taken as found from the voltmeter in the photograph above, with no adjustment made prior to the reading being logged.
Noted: 200 mV
